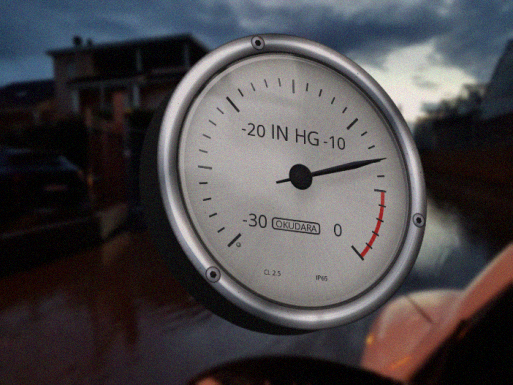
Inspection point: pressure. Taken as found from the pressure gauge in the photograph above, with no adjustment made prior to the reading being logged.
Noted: -7 inHg
